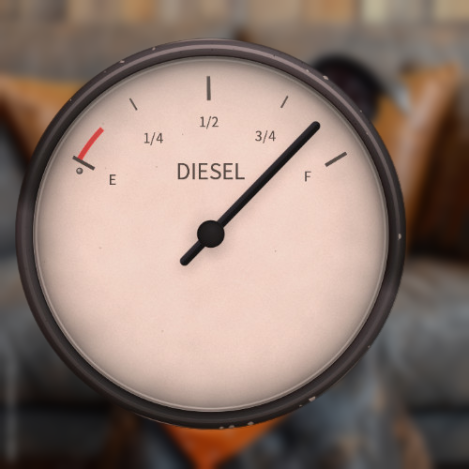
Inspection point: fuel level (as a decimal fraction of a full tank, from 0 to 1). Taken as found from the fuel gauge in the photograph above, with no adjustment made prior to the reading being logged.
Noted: 0.875
